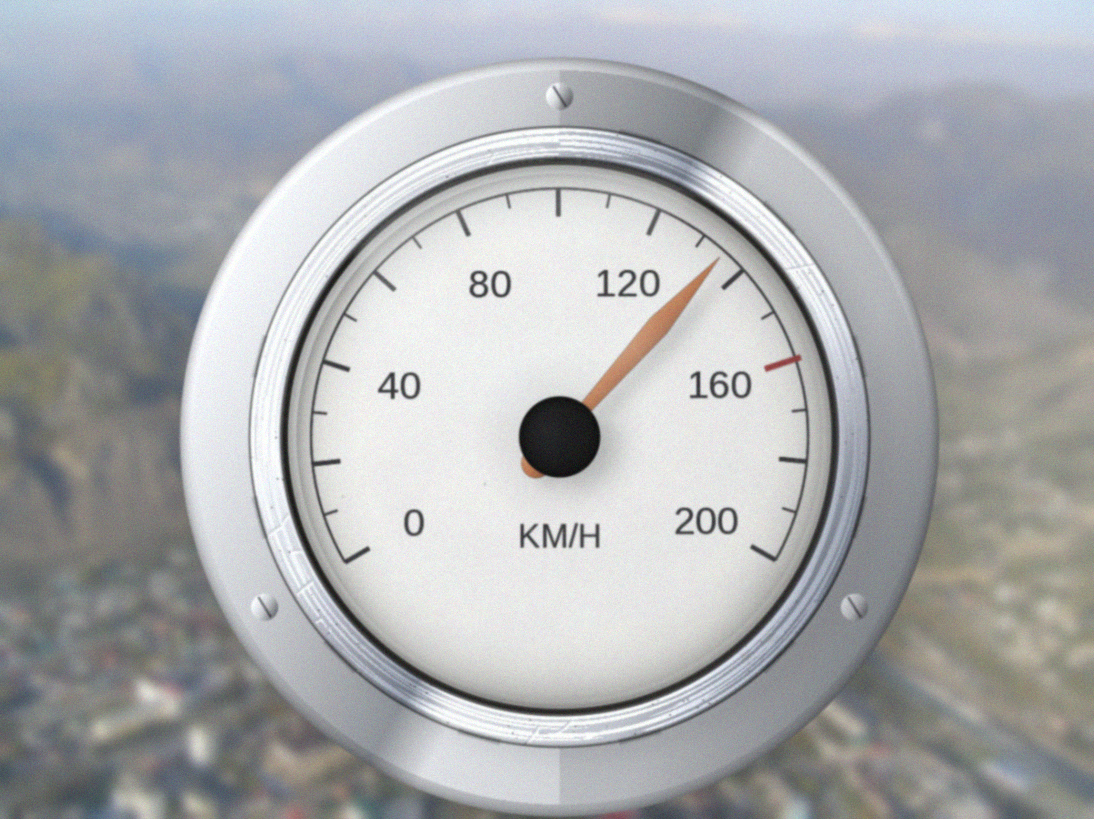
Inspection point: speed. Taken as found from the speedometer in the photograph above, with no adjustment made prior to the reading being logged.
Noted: 135 km/h
